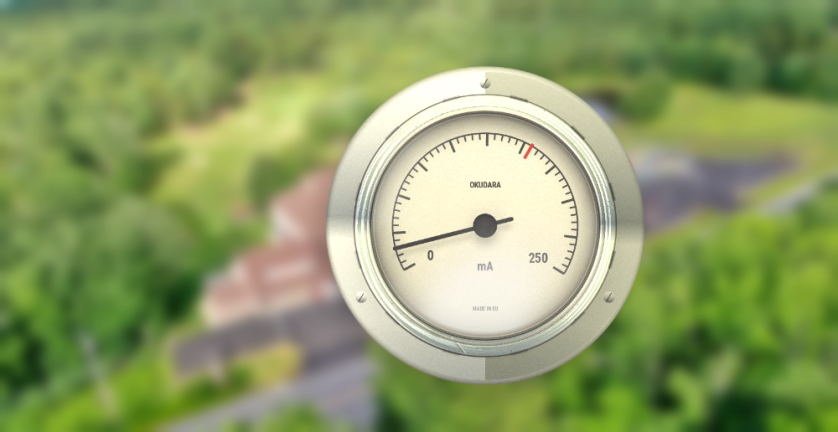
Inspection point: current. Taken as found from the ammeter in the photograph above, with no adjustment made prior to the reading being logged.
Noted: 15 mA
